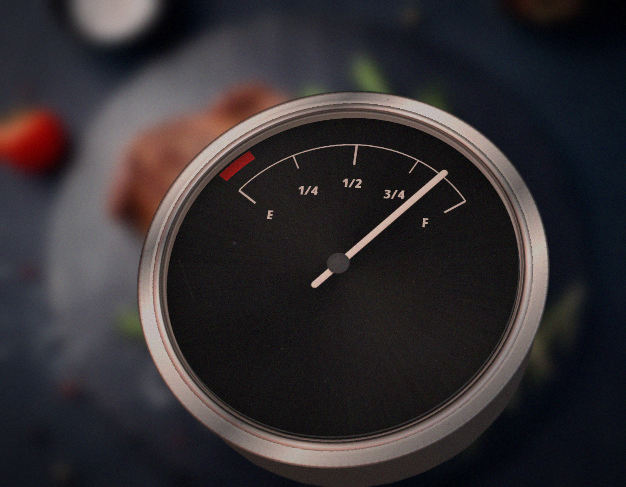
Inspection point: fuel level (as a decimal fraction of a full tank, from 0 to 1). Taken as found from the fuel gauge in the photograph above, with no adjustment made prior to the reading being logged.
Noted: 0.875
